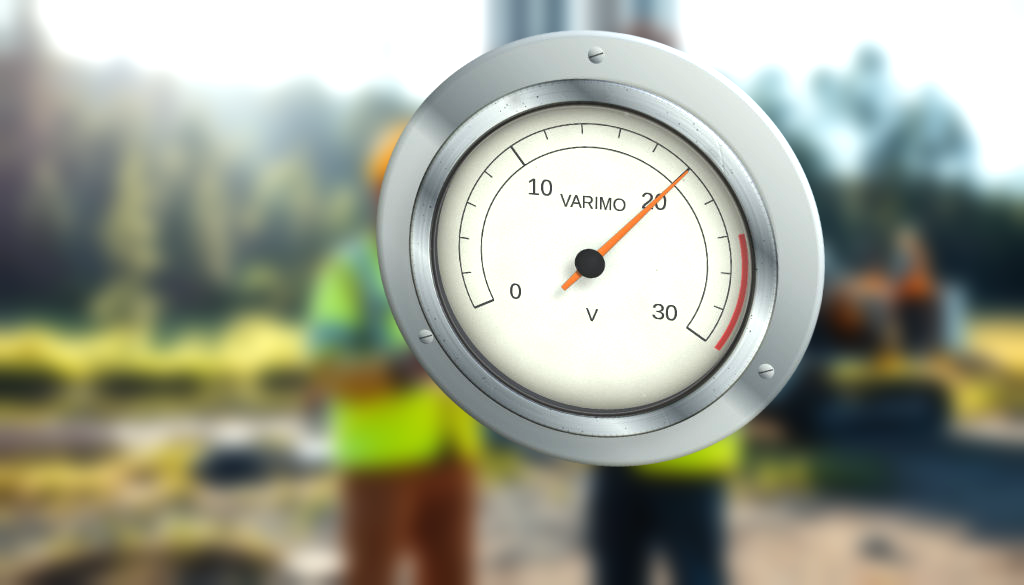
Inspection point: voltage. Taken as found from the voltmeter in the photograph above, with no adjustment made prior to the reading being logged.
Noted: 20 V
